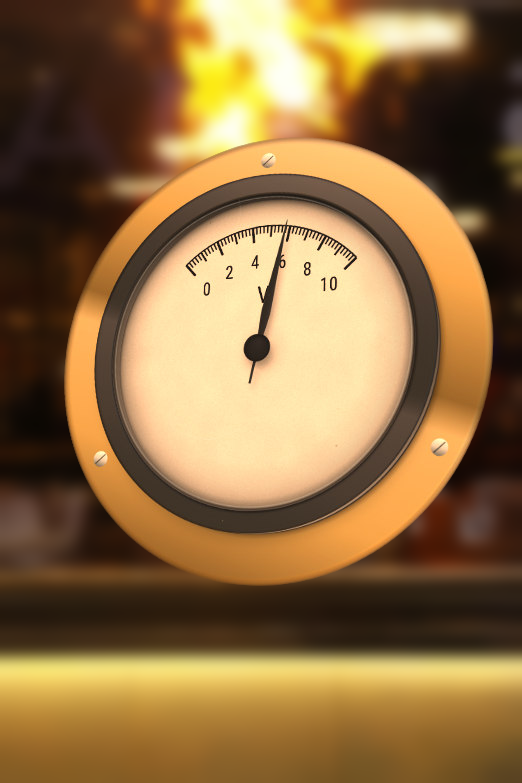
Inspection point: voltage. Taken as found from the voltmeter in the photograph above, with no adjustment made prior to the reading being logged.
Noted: 6 V
